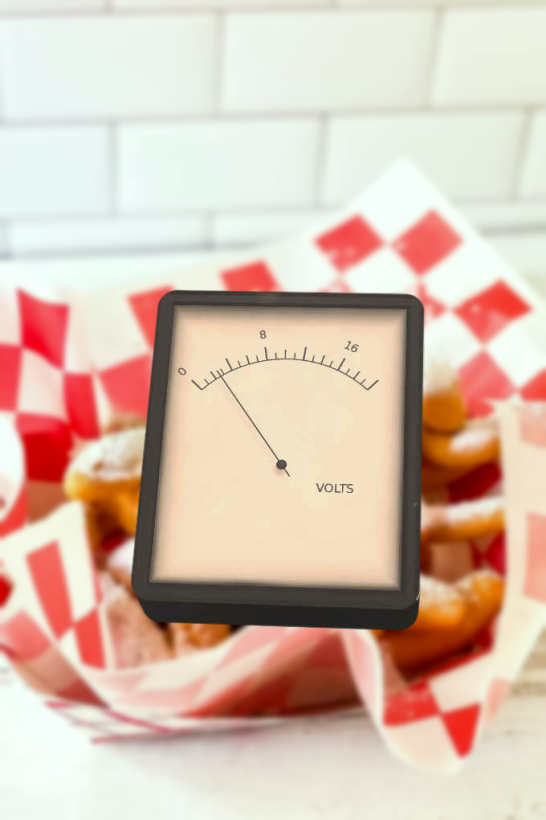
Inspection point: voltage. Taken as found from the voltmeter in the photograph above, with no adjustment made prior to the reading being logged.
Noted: 2.5 V
